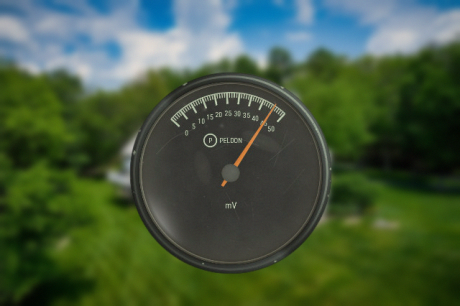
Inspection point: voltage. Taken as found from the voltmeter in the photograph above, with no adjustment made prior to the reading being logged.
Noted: 45 mV
